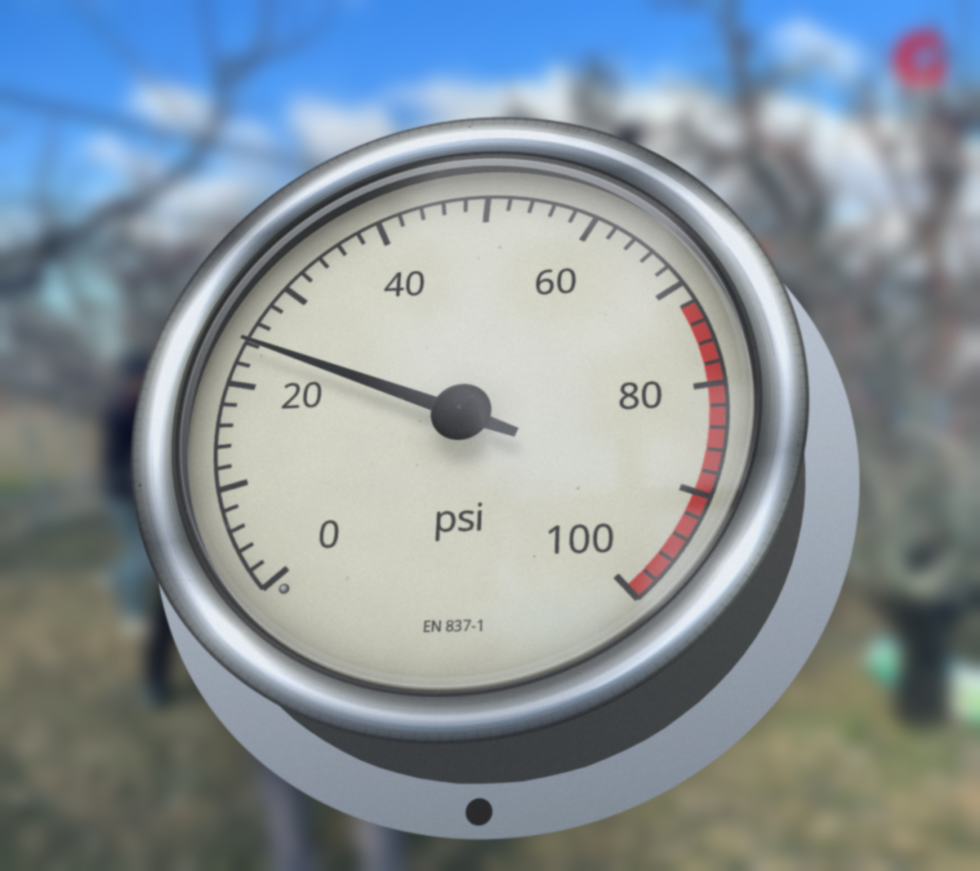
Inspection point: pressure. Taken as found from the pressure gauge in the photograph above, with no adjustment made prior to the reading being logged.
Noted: 24 psi
